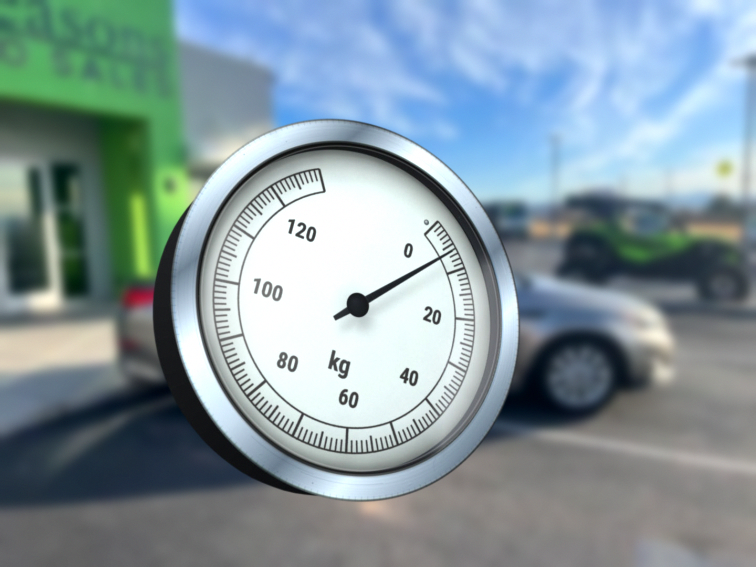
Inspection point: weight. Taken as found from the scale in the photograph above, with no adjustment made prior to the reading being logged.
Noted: 6 kg
